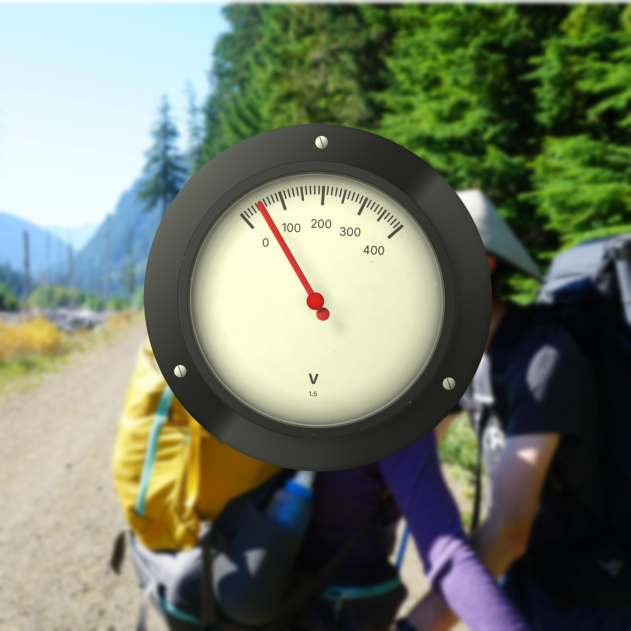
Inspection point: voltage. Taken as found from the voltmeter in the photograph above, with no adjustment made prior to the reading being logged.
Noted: 50 V
